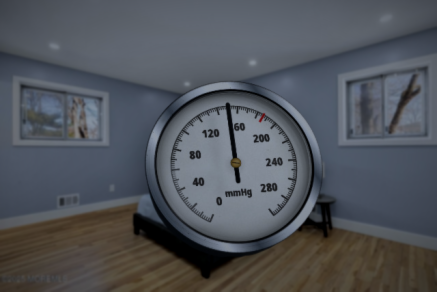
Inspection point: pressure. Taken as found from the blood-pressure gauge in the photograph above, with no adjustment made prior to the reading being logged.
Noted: 150 mmHg
